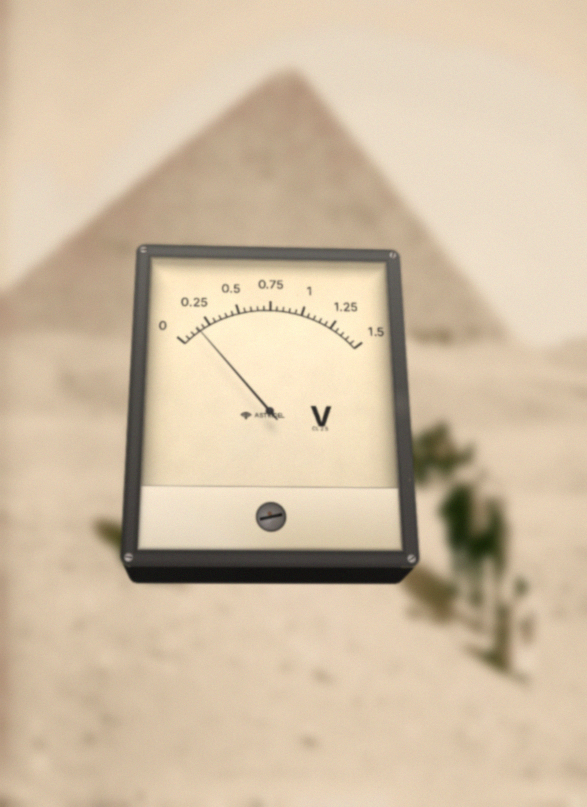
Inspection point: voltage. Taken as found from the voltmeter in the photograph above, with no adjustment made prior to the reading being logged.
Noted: 0.15 V
